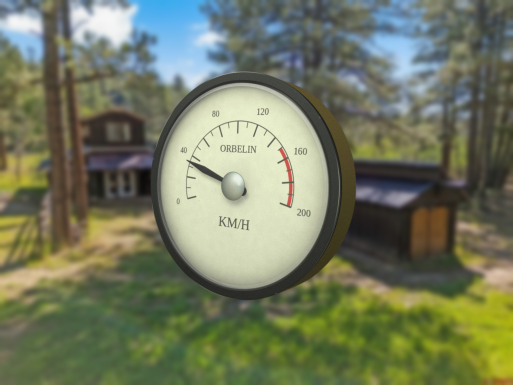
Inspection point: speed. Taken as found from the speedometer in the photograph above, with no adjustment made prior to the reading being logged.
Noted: 35 km/h
